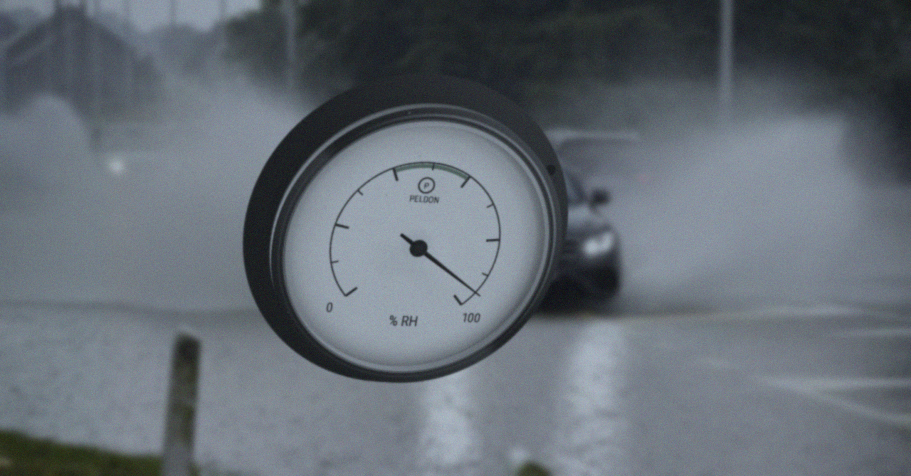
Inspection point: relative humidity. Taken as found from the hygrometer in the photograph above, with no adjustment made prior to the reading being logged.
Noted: 95 %
